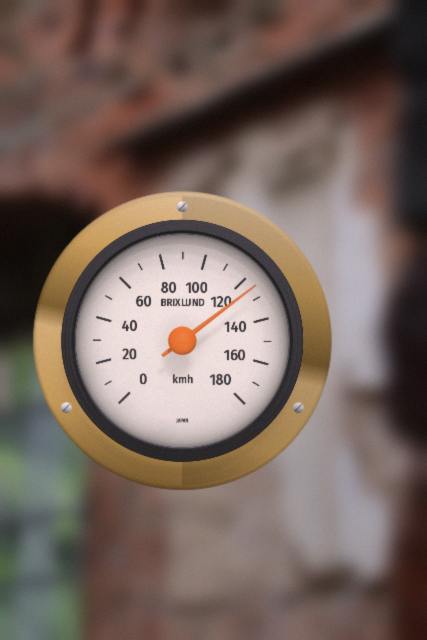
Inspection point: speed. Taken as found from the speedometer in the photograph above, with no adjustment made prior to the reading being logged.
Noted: 125 km/h
